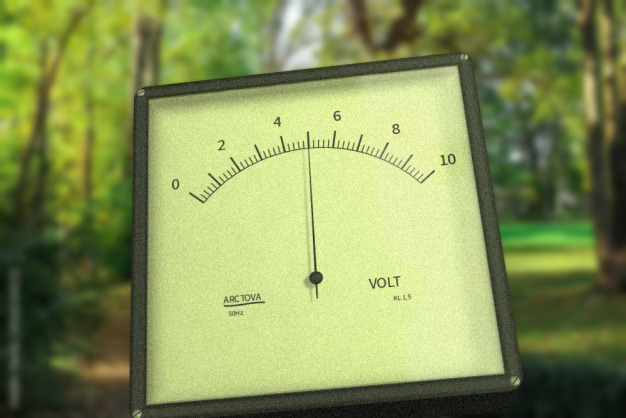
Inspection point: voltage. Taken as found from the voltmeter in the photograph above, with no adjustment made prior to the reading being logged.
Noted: 5 V
